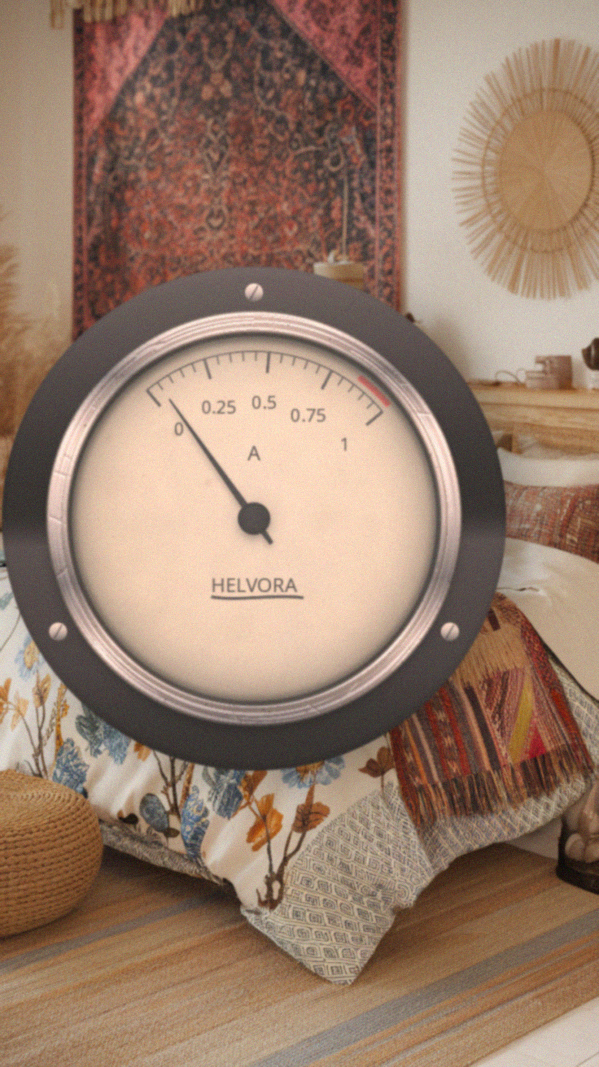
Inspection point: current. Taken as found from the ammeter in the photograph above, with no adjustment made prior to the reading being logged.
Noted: 0.05 A
